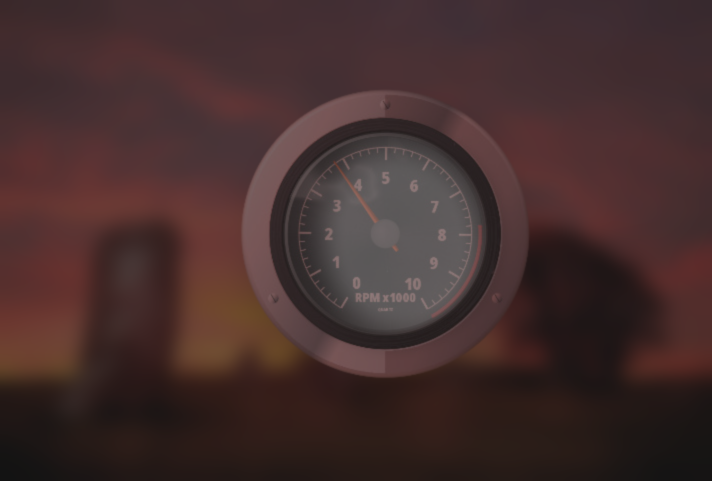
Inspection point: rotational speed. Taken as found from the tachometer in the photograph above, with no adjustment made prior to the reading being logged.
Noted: 3800 rpm
